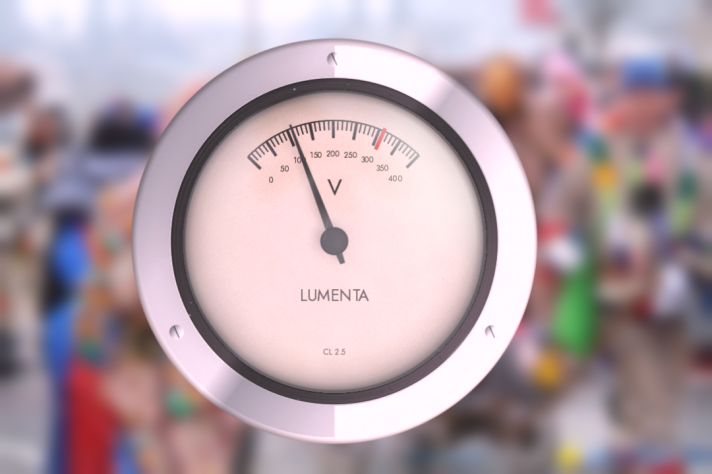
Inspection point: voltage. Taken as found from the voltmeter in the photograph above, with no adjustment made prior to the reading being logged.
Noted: 110 V
